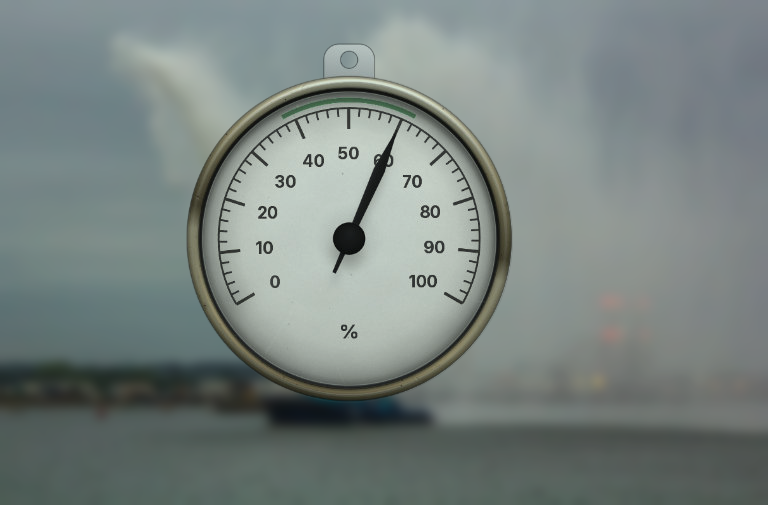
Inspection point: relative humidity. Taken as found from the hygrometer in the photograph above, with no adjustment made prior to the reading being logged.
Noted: 60 %
